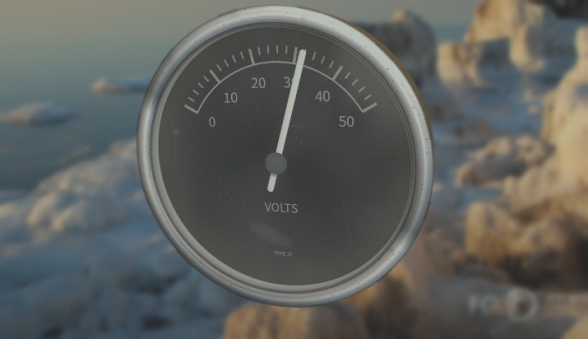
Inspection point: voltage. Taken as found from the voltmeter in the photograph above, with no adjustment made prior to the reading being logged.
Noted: 32 V
